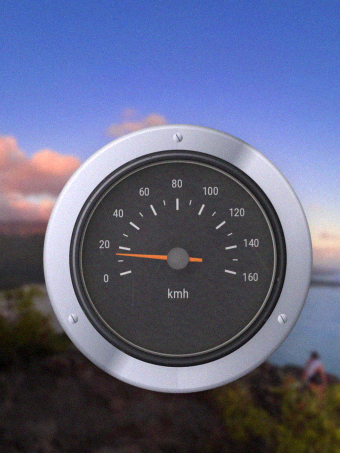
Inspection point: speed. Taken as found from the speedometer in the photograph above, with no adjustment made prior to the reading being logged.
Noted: 15 km/h
